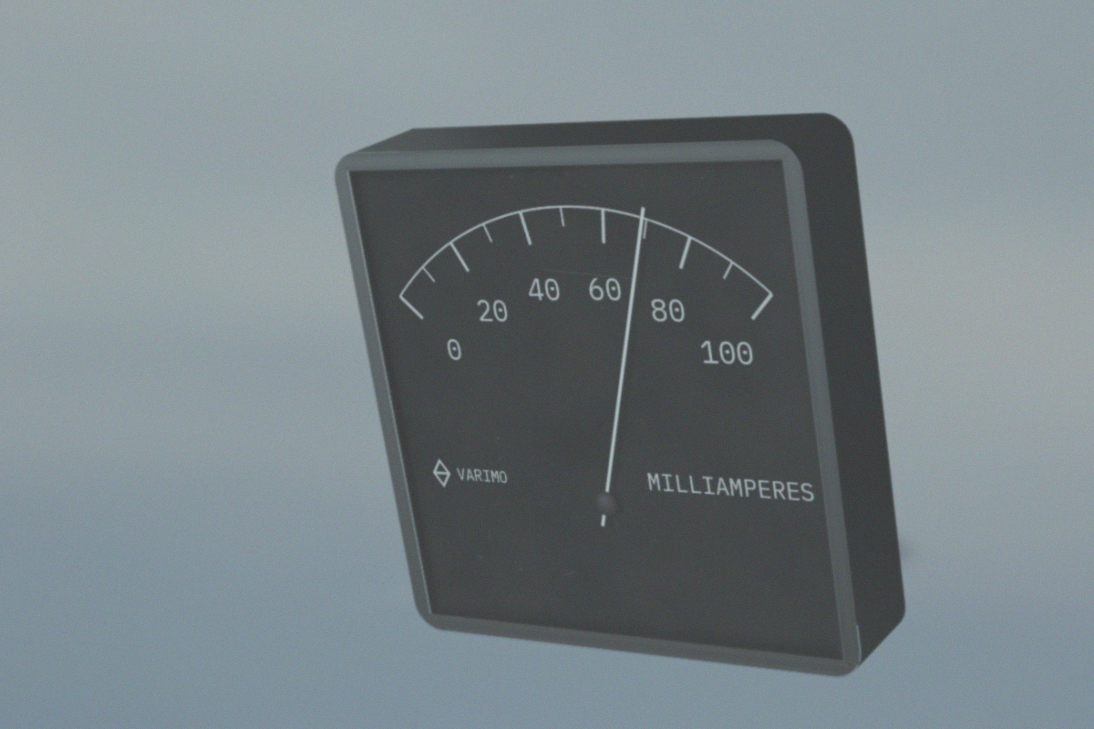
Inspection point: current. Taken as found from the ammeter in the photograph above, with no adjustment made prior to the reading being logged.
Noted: 70 mA
